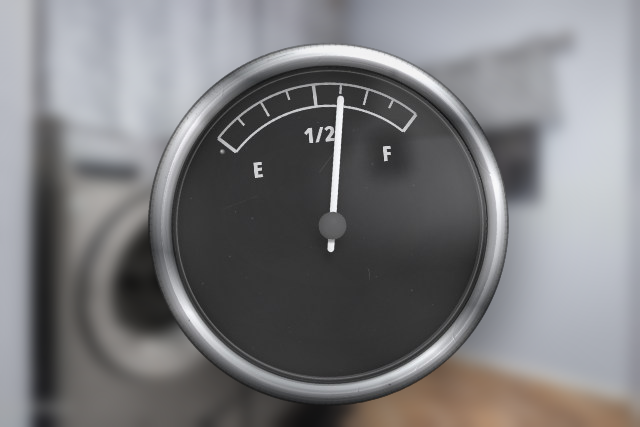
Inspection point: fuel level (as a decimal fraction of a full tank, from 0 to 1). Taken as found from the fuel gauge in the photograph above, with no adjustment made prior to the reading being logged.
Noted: 0.625
